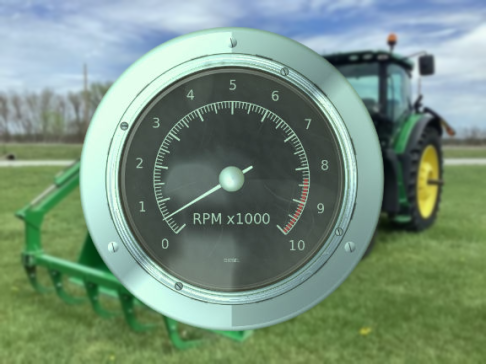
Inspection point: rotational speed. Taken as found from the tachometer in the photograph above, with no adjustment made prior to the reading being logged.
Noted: 500 rpm
